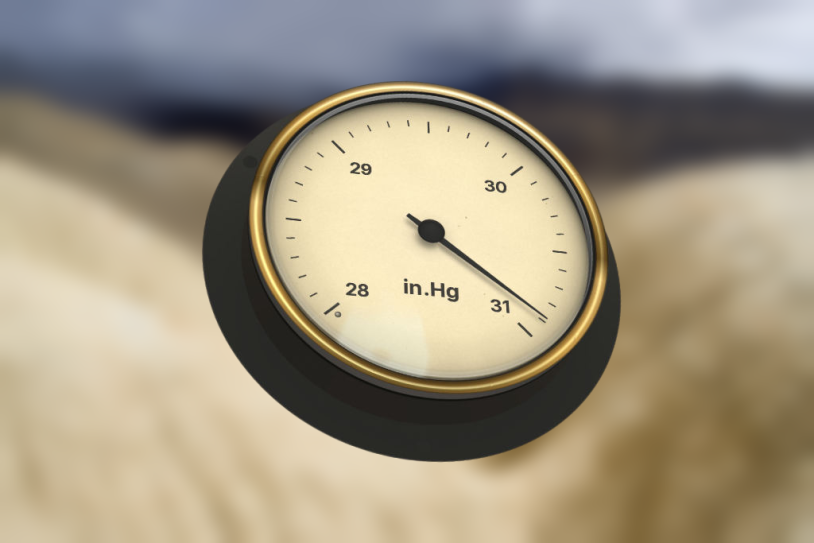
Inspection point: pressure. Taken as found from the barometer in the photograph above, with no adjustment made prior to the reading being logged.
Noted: 30.9 inHg
